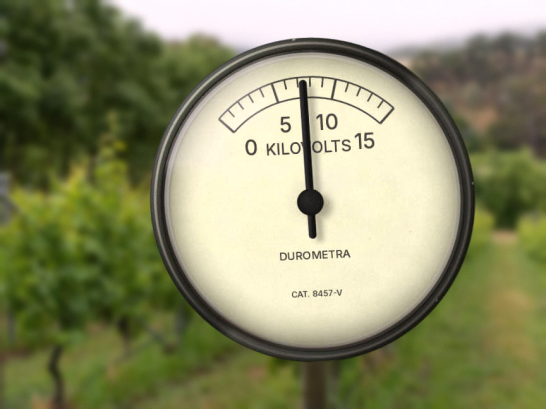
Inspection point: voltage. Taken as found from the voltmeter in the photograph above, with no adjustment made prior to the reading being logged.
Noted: 7.5 kV
